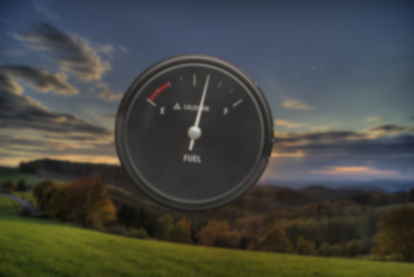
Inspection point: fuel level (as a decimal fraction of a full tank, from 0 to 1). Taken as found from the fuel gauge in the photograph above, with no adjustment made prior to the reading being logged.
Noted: 0.625
